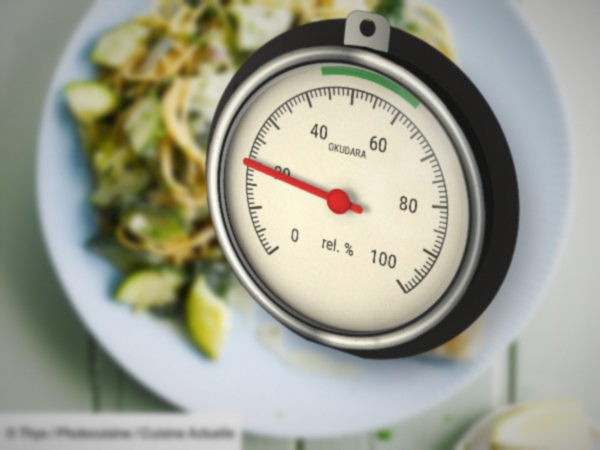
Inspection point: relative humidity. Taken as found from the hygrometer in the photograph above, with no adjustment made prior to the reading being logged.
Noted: 20 %
